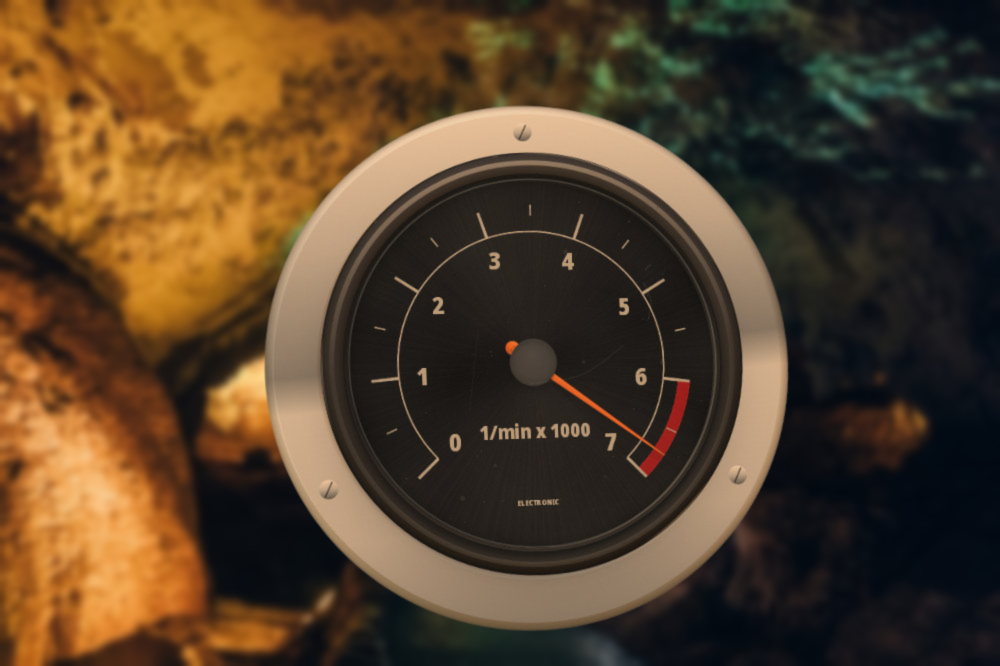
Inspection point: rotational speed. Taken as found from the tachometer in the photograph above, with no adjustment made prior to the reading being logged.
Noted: 6750 rpm
